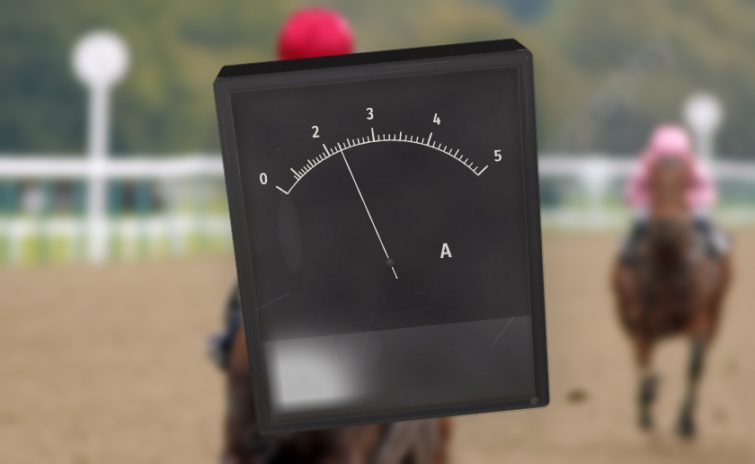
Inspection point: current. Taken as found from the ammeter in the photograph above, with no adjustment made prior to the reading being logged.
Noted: 2.3 A
